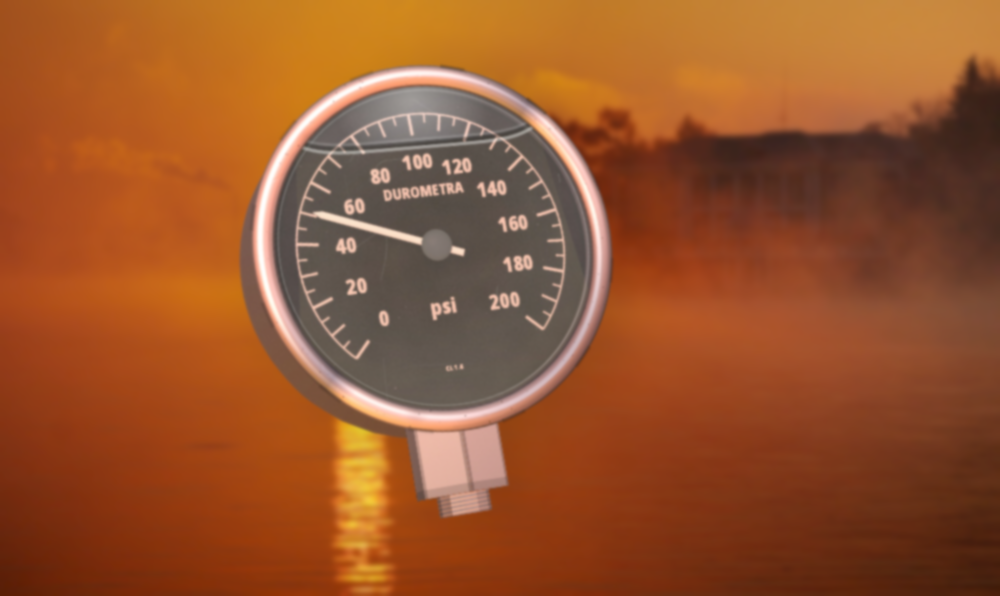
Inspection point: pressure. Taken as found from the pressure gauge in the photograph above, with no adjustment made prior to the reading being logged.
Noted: 50 psi
